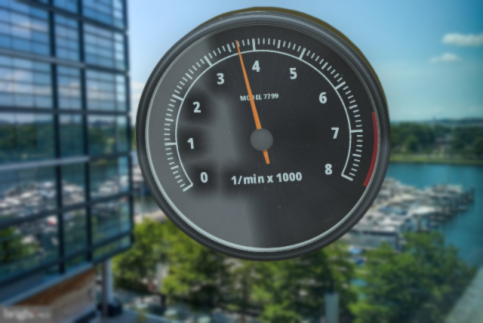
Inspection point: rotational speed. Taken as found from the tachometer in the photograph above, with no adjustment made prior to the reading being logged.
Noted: 3700 rpm
